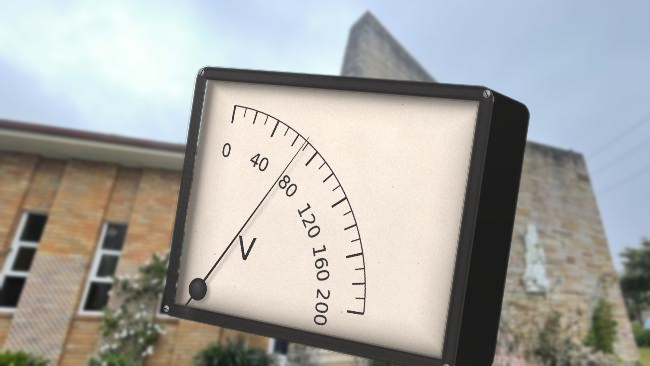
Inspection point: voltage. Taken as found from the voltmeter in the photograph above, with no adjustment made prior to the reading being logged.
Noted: 70 V
